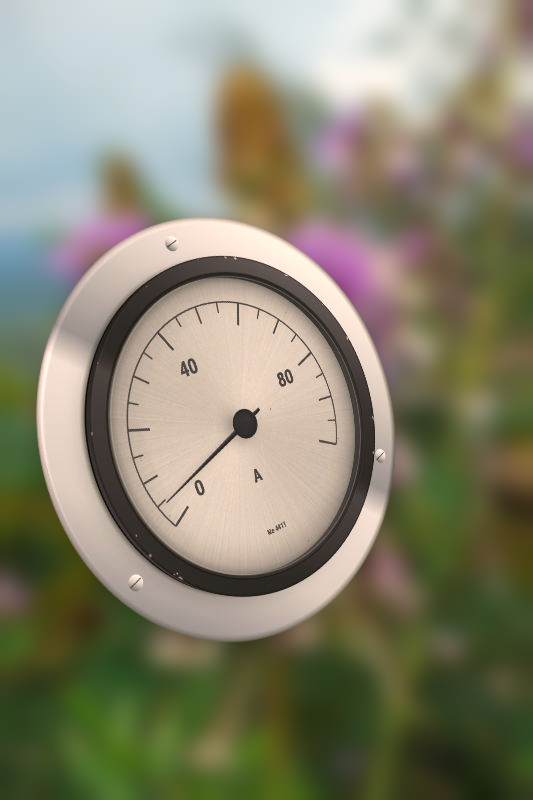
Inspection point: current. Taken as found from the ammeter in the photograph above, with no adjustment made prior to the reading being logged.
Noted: 5 A
